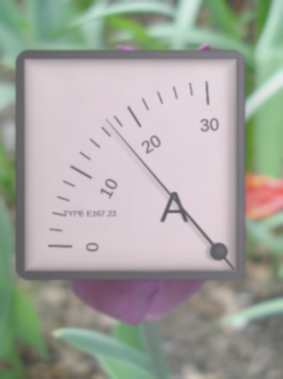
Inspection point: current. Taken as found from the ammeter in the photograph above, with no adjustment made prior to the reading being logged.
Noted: 17 A
